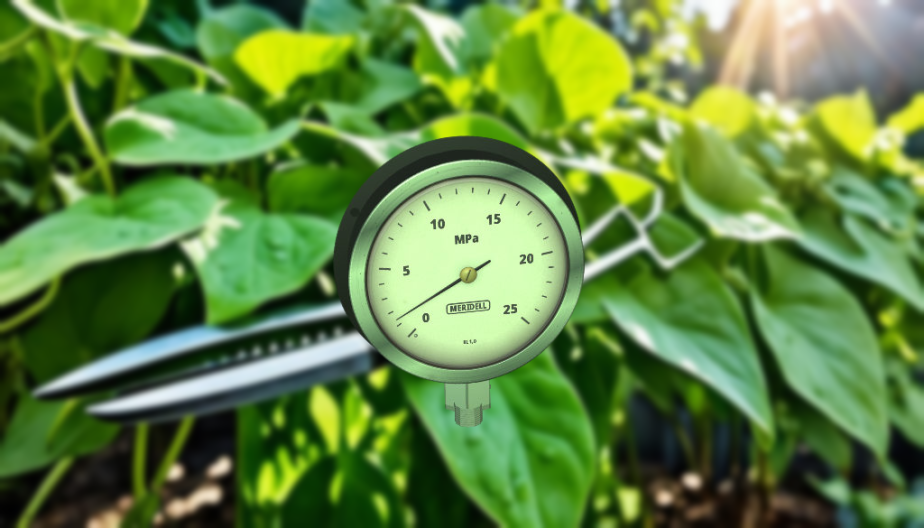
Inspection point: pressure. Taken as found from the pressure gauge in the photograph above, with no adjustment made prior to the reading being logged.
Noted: 1.5 MPa
